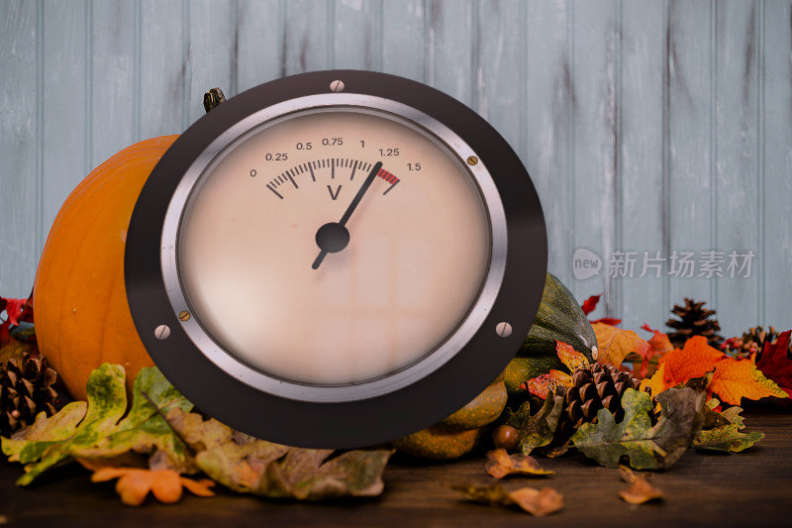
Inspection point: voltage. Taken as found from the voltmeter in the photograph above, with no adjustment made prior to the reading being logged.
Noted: 1.25 V
